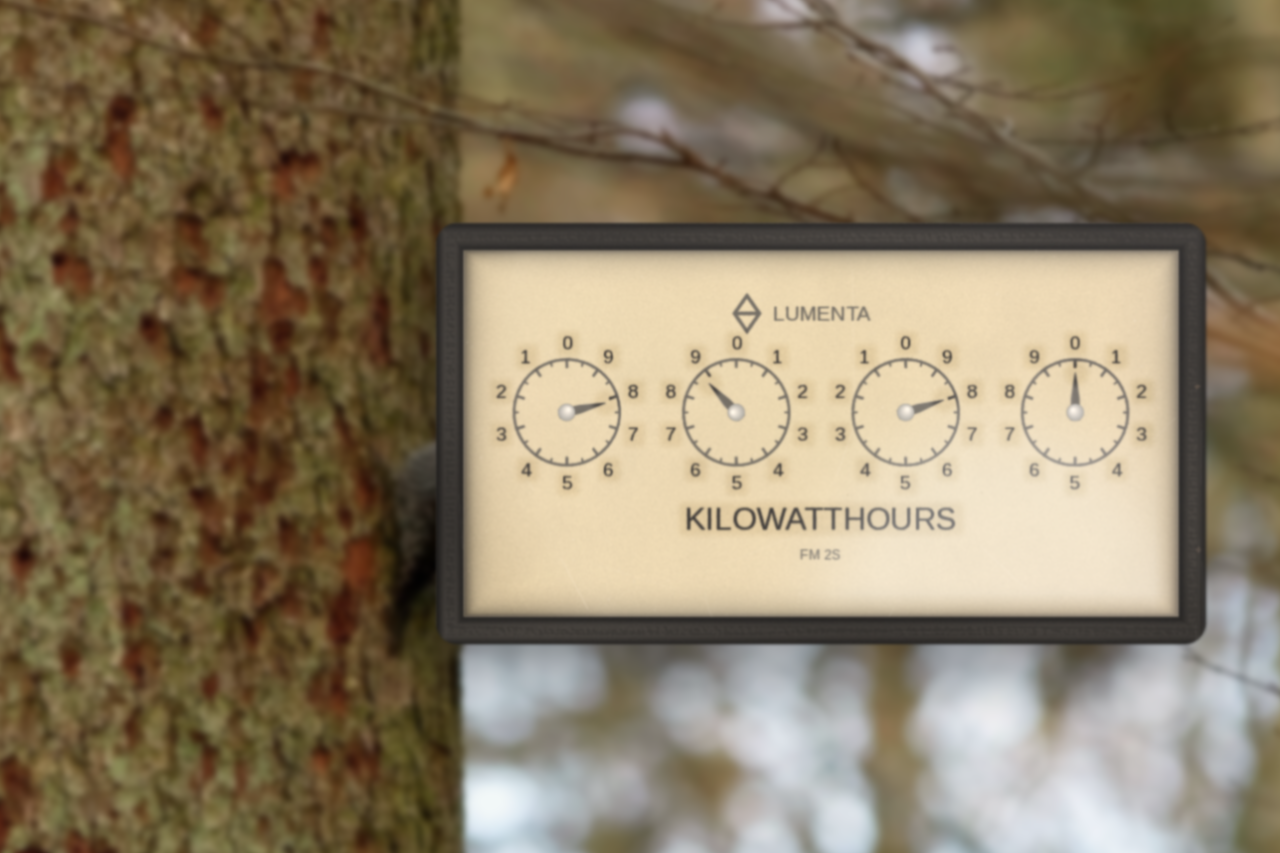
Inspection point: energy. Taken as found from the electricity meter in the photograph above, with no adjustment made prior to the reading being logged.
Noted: 7880 kWh
